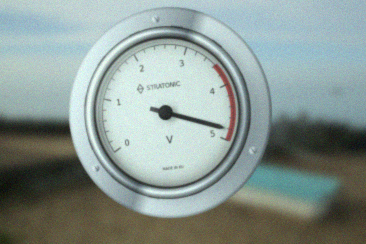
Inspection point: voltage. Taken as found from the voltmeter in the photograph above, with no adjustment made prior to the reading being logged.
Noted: 4.8 V
